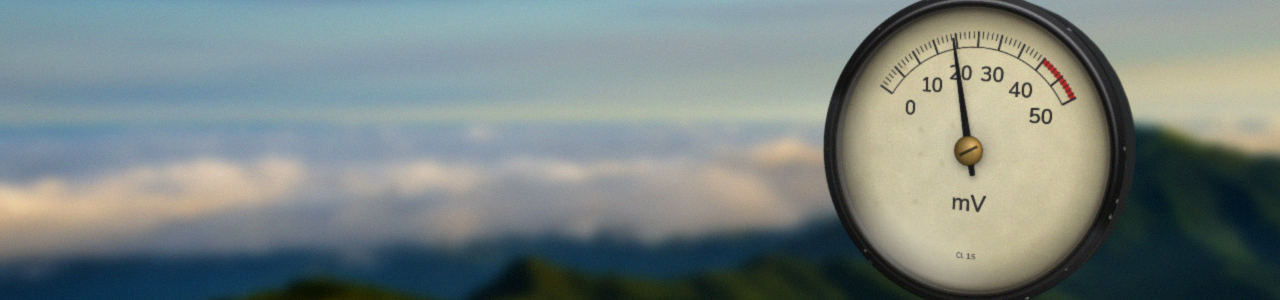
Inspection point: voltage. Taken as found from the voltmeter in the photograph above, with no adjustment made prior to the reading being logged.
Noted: 20 mV
